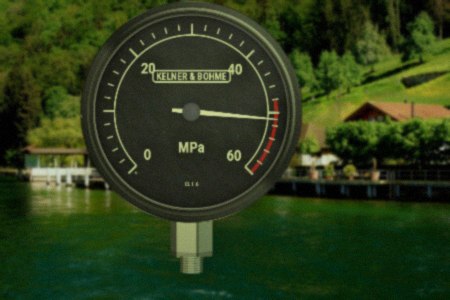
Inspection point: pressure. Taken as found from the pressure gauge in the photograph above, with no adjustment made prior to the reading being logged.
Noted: 51 MPa
